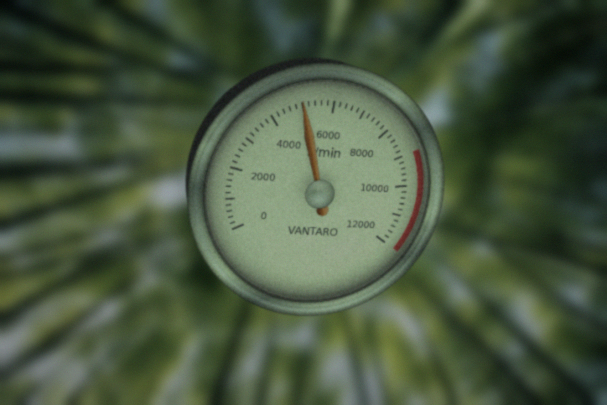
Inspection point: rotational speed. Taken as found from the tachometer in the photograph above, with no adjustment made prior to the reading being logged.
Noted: 5000 rpm
